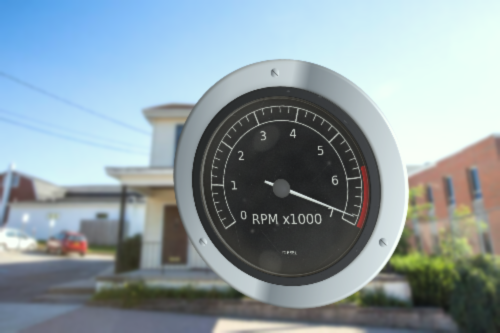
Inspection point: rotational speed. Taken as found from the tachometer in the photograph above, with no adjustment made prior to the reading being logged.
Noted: 6800 rpm
